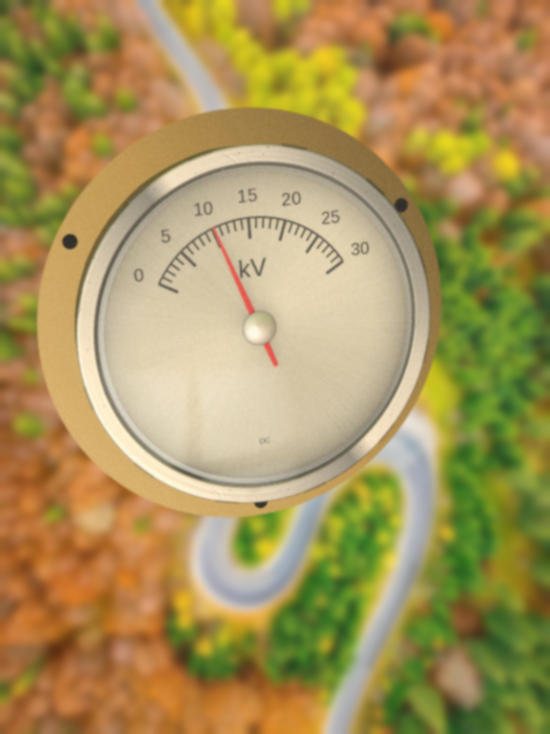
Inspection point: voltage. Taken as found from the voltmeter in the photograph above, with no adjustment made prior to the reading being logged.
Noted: 10 kV
